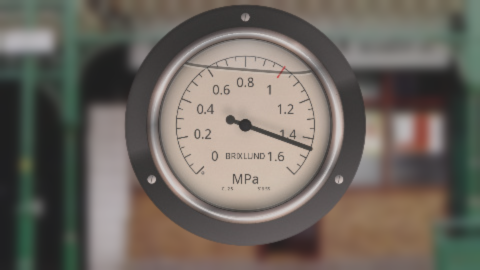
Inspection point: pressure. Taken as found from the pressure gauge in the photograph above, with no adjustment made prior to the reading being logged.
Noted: 1.45 MPa
